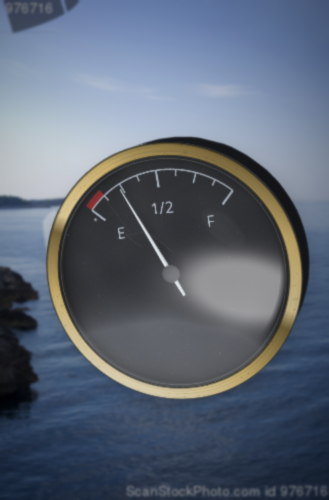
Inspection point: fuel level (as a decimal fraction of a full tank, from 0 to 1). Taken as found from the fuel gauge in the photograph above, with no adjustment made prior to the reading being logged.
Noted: 0.25
